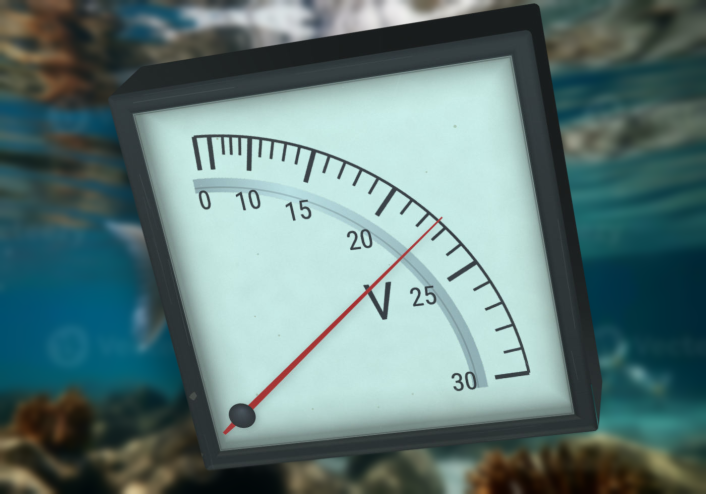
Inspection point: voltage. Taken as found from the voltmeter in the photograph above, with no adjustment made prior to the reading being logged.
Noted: 22.5 V
